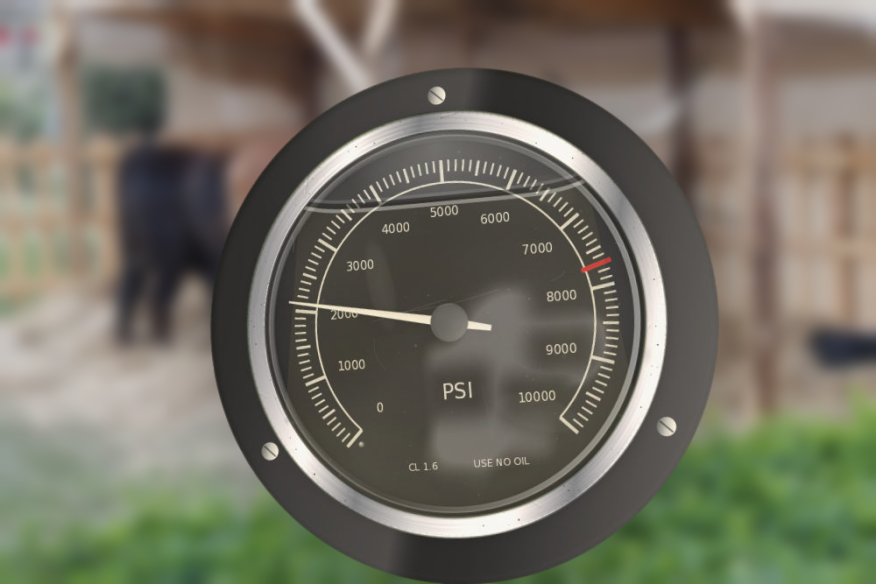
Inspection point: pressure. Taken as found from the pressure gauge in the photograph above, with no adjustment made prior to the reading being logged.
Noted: 2100 psi
